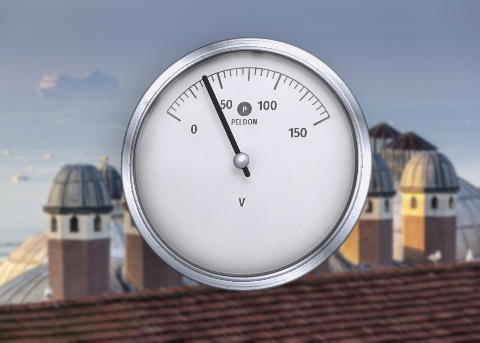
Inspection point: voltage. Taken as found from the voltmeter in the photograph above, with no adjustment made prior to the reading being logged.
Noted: 40 V
